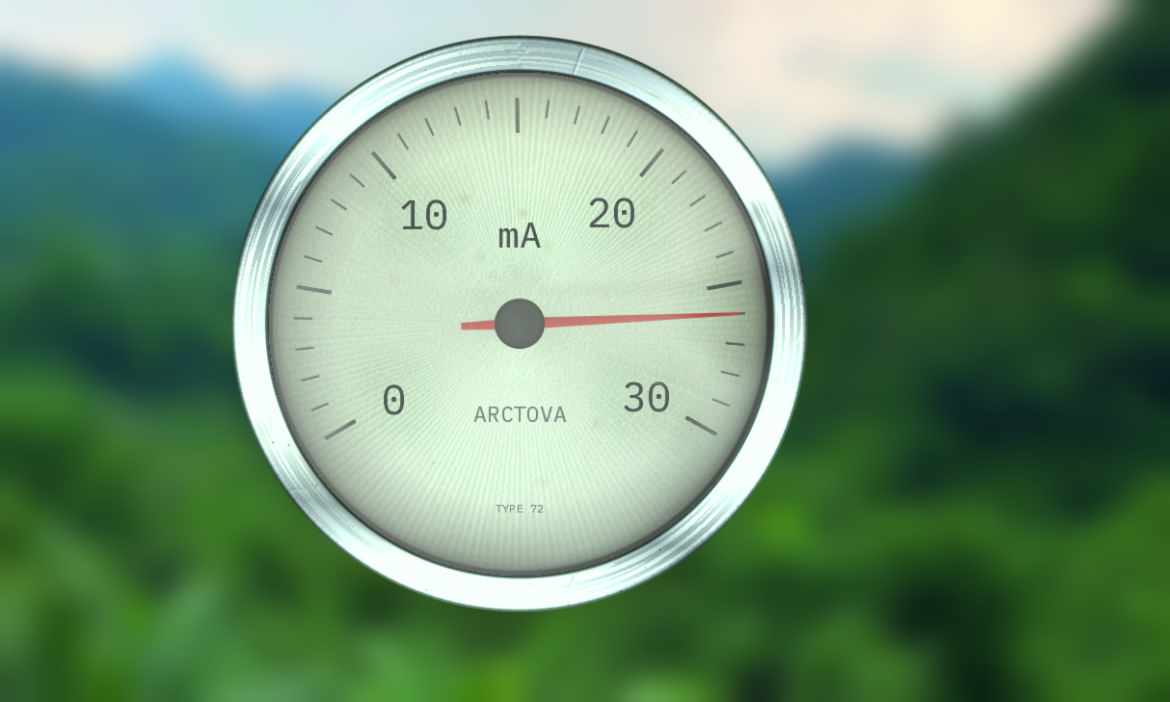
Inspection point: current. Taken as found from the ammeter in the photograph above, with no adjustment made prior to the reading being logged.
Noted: 26 mA
